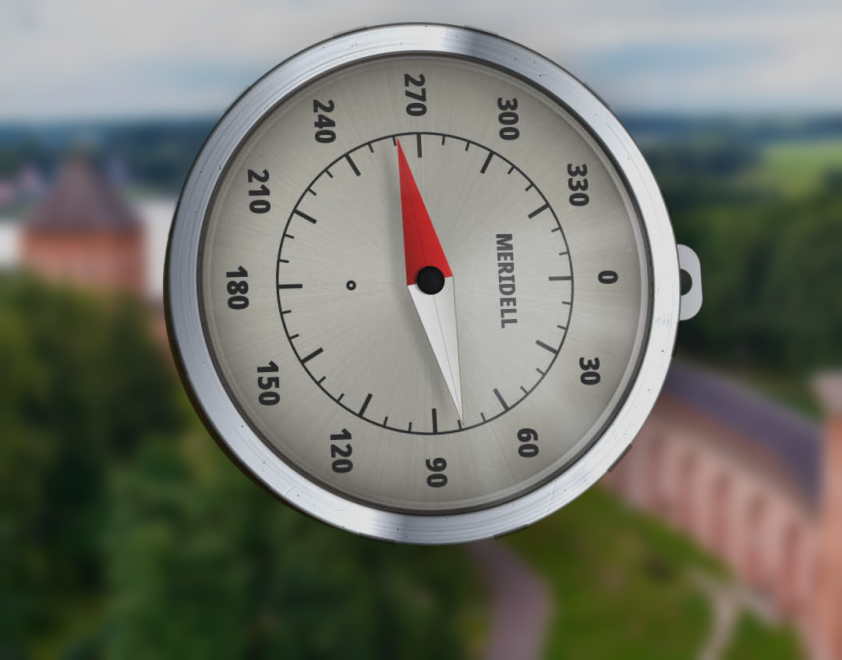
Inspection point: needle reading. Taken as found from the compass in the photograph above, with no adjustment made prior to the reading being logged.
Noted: 260 °
